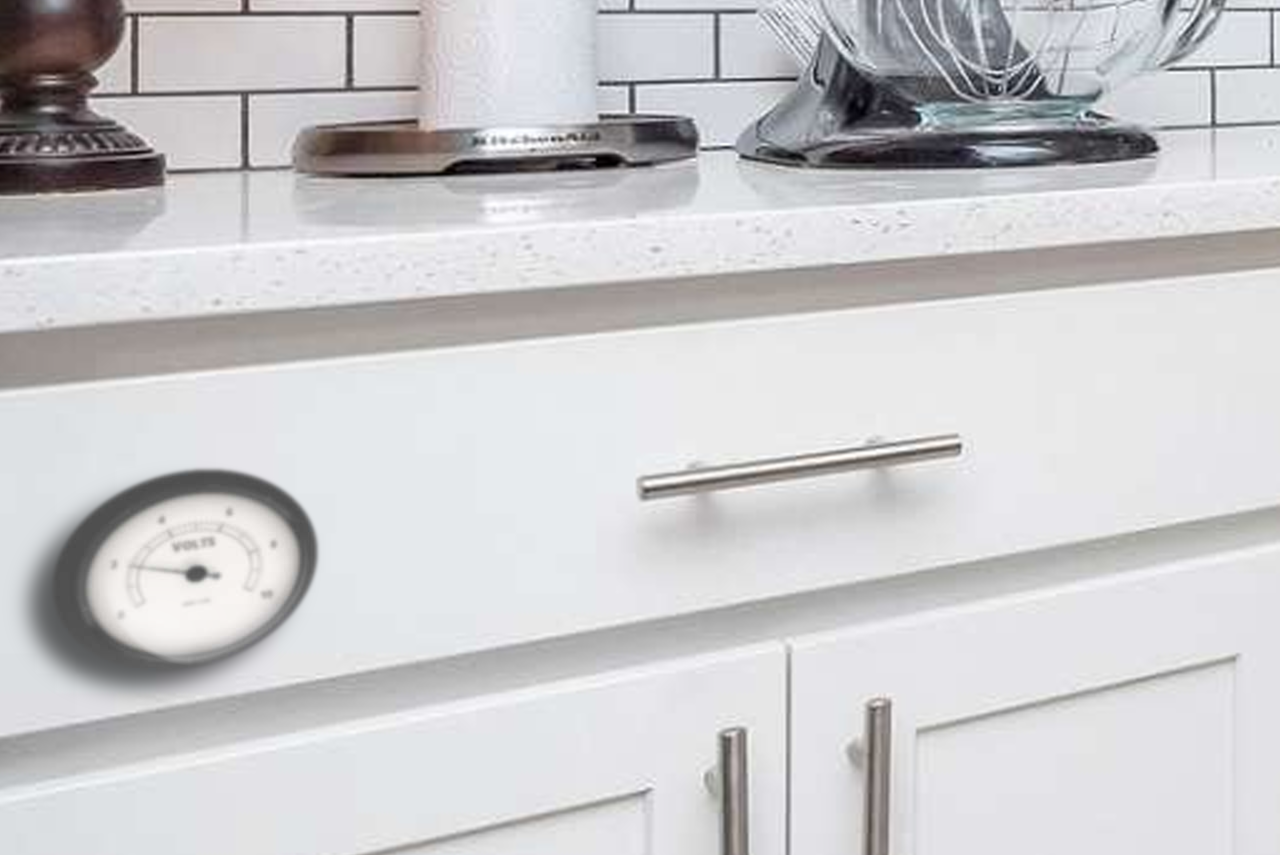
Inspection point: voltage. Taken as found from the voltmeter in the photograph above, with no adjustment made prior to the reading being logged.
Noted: 2 V
